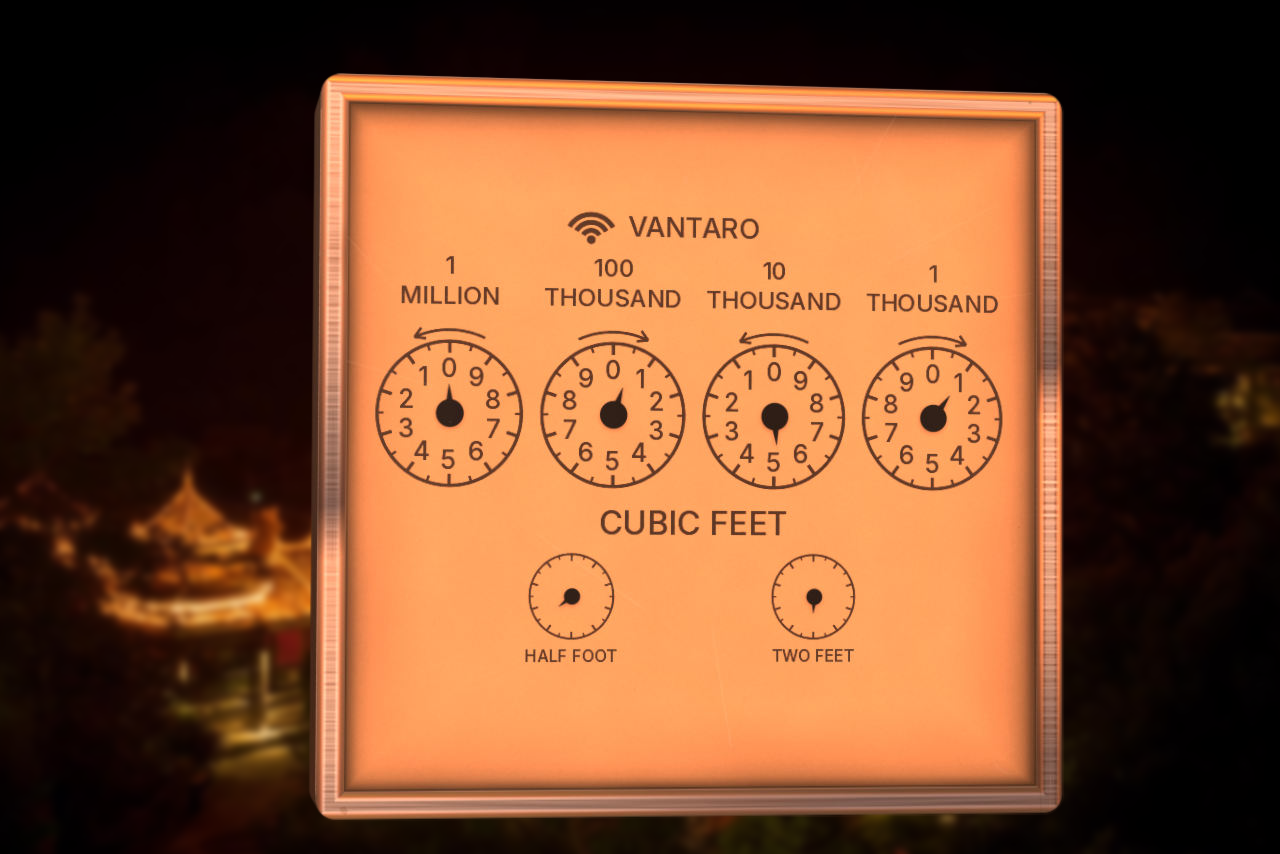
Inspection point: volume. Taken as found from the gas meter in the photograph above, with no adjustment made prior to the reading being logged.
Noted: 5100 ft³
